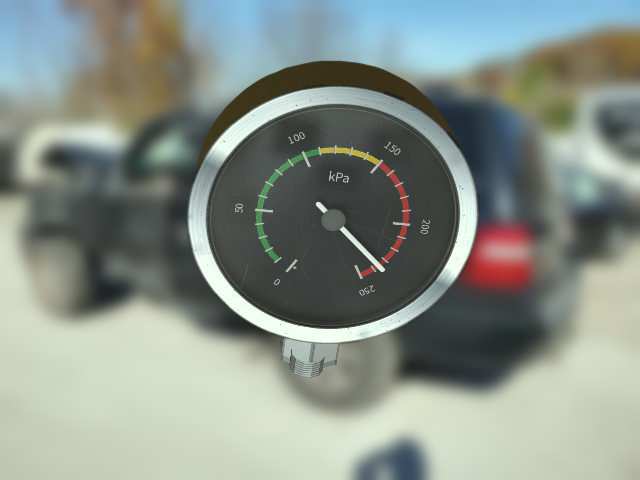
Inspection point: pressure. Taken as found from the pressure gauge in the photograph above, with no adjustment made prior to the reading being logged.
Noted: 235 kPa
